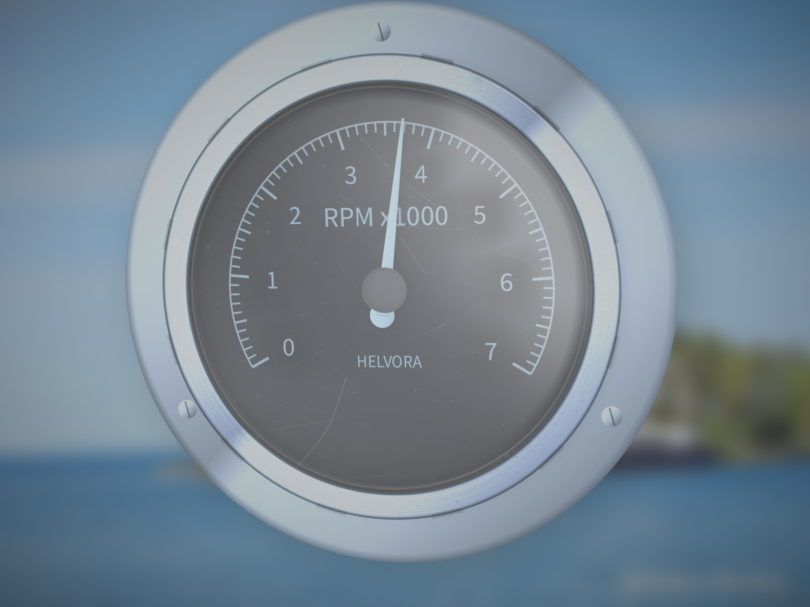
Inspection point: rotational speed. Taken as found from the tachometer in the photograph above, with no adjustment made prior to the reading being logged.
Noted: 3700 rpm
